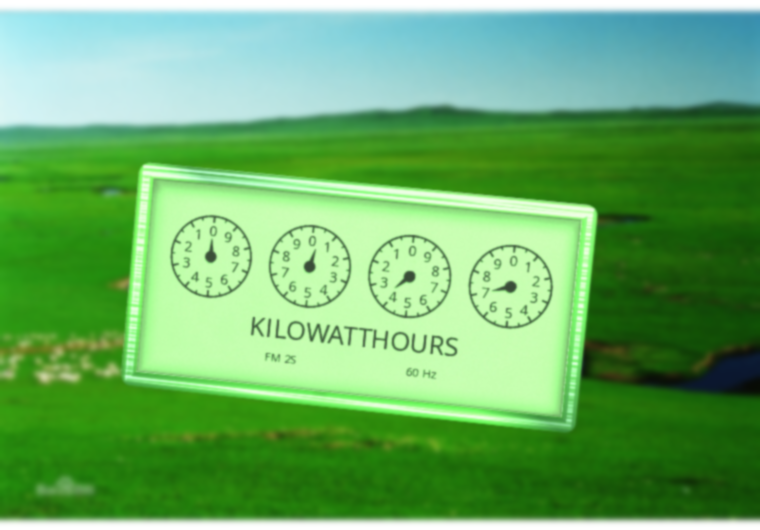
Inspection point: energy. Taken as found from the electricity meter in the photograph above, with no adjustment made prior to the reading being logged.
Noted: 37 kWh
